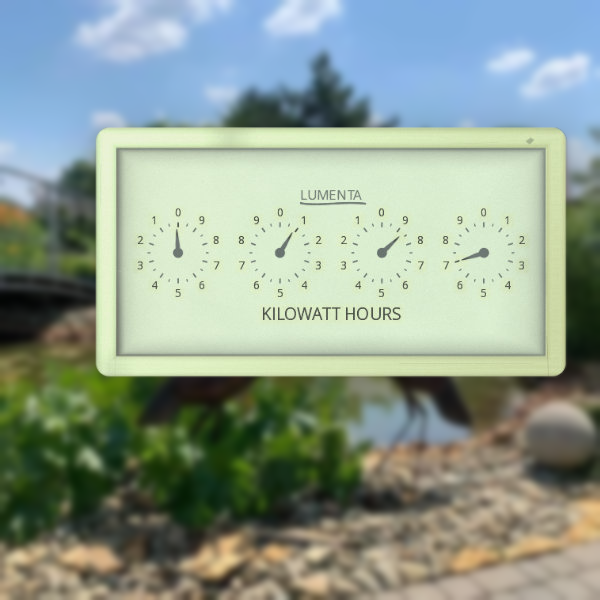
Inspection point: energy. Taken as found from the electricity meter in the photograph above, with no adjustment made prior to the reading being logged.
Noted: 87 kWh
